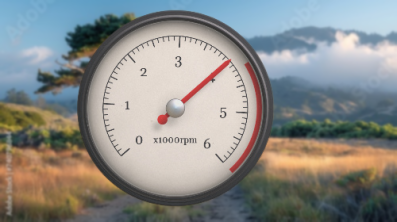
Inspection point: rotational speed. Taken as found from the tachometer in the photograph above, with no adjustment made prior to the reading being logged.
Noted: 4000 rpm
